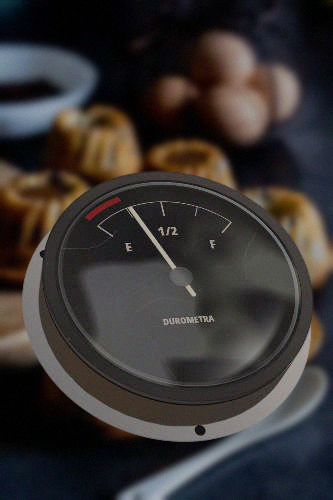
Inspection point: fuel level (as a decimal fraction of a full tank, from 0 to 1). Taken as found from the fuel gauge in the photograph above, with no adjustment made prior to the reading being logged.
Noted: 0.25
